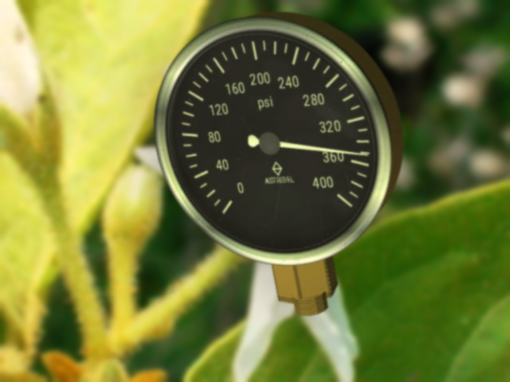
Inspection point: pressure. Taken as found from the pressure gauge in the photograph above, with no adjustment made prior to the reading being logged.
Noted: 350 psi
